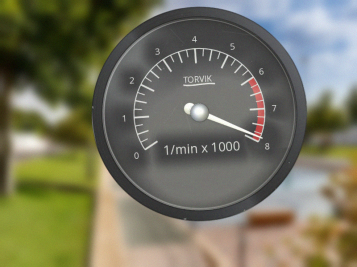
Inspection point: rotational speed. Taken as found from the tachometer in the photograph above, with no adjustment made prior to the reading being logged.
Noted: 7875 rpm
